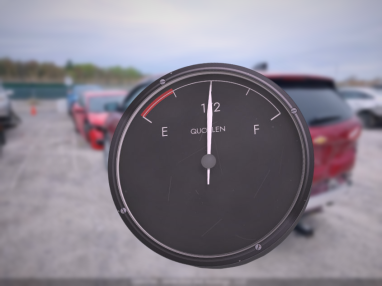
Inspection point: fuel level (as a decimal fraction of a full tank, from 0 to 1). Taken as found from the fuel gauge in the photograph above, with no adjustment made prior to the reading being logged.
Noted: 0.5
